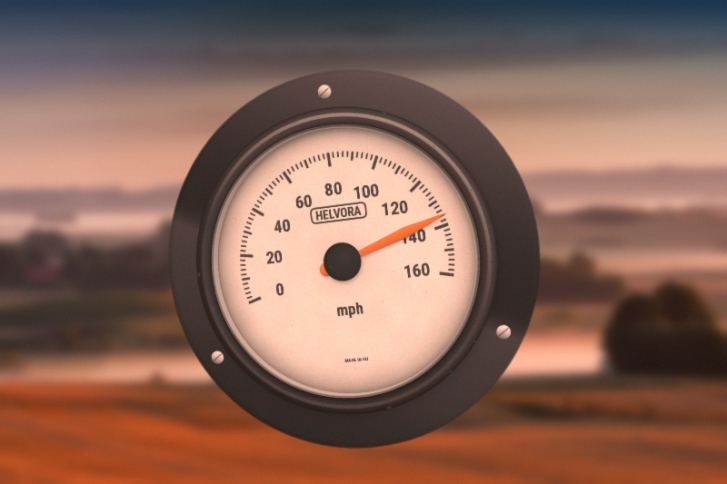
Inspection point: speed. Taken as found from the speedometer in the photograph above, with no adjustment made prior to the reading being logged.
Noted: 136 mph
